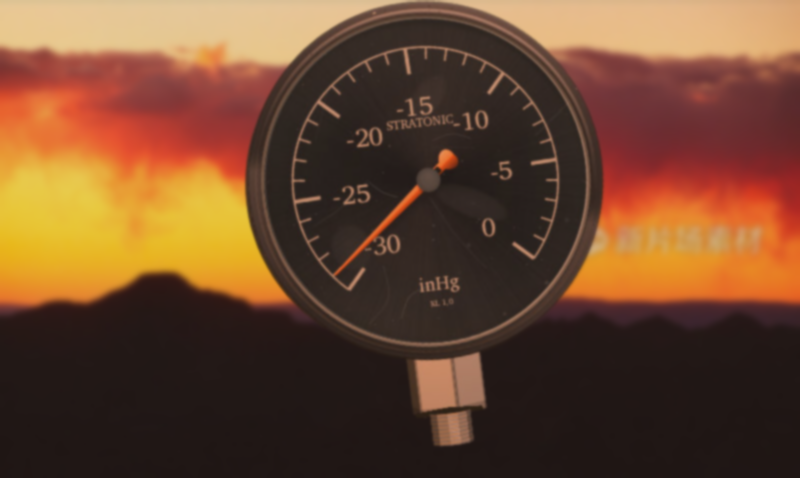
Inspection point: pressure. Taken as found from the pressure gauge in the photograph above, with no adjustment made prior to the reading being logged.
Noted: -29 inHg
